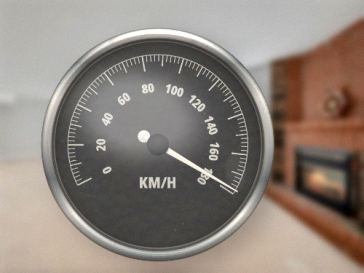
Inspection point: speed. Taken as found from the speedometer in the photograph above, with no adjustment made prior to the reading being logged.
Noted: 178 km/h
